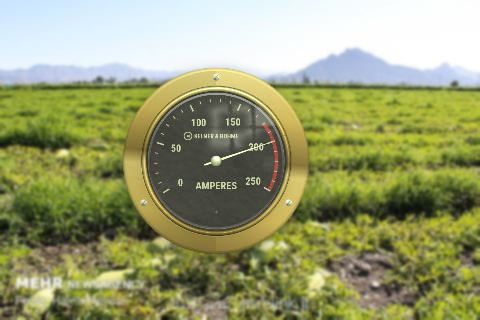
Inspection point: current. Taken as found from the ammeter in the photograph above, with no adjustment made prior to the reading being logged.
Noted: 200 A
